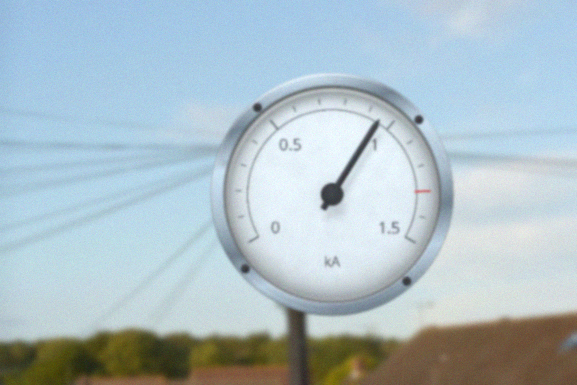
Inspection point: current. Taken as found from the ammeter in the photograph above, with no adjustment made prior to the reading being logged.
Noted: 0.95 kA
